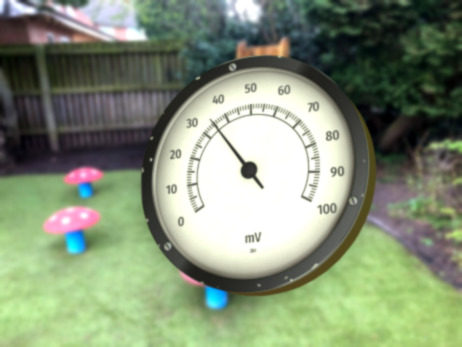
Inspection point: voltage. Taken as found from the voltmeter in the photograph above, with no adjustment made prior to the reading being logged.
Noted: 35 mV
